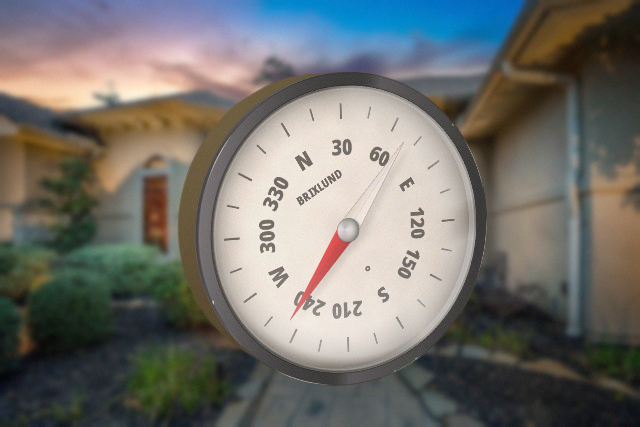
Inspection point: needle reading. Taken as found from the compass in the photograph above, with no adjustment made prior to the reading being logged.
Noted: 247.5 °
